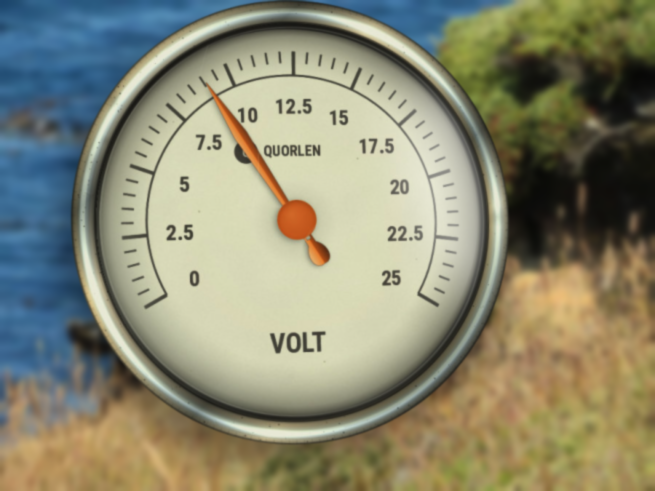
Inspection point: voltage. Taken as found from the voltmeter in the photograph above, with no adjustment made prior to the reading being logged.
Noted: 9 V
